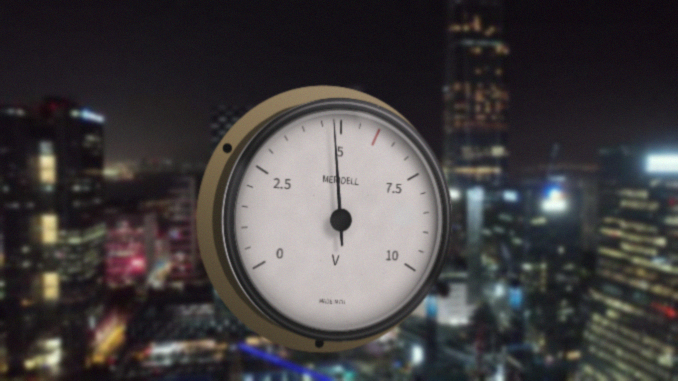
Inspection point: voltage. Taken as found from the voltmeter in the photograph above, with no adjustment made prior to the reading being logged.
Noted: 4.75 V
